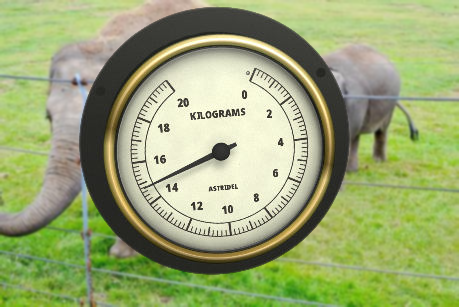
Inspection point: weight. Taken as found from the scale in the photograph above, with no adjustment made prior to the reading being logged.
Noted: 14.8 kg
